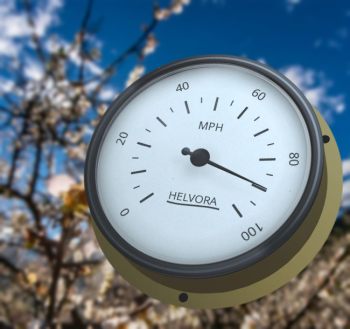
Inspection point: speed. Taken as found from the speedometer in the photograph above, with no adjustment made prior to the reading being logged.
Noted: 90 mph
